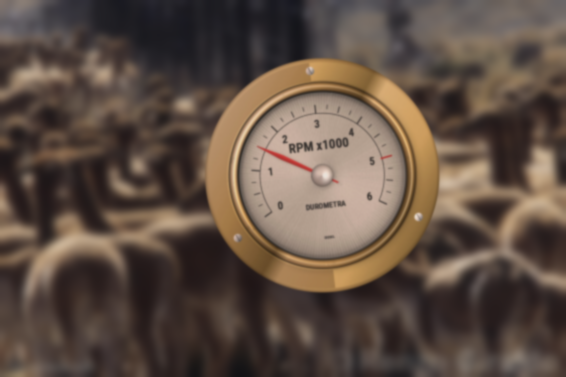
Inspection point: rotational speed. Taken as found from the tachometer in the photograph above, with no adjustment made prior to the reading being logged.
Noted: 1500 rpm
